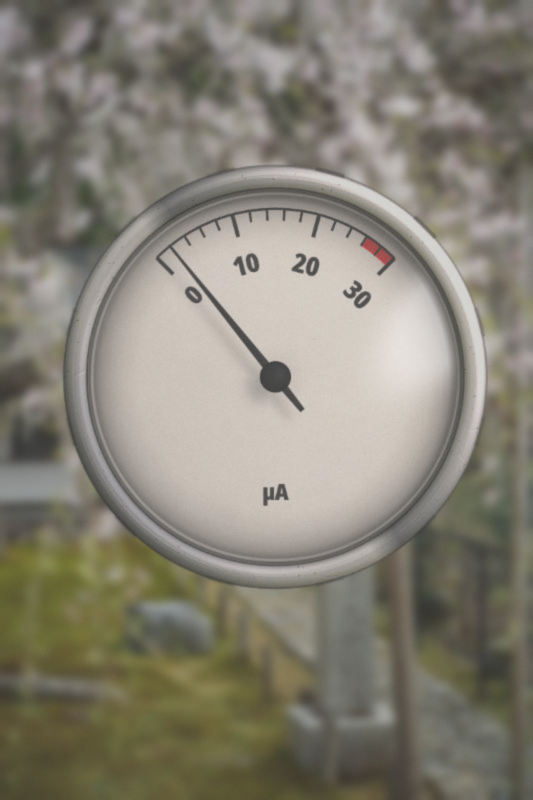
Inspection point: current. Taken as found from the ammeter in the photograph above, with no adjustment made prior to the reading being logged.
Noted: 2 µA
